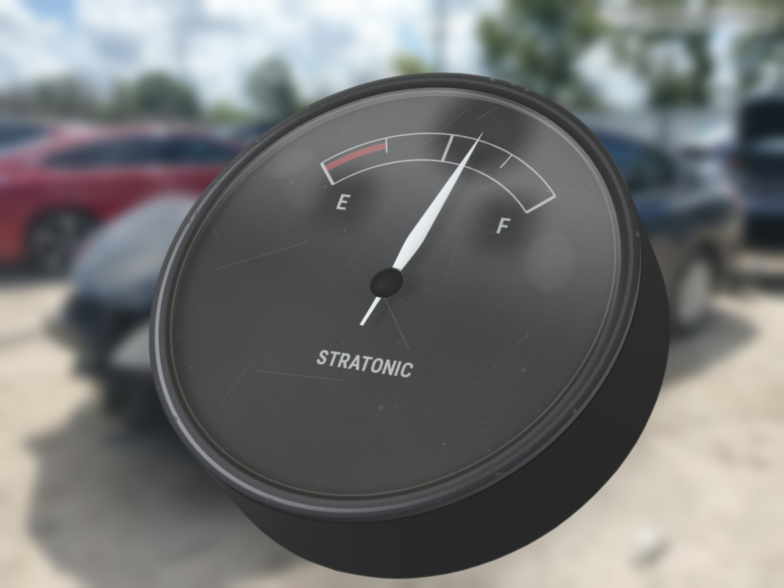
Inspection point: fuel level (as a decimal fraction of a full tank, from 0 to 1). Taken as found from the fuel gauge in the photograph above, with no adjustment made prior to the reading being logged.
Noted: 0.625
